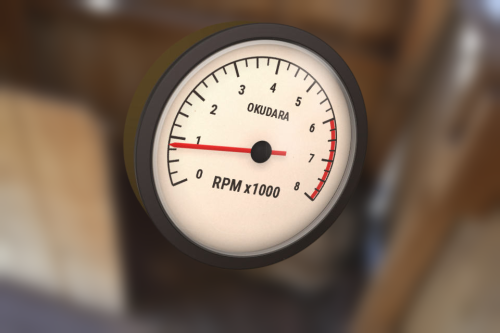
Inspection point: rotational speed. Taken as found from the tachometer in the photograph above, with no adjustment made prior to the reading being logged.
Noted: 875 rpm
